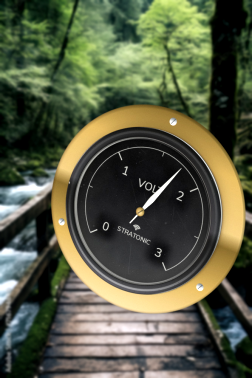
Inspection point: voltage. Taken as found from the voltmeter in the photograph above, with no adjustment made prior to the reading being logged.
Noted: 1.75 V
